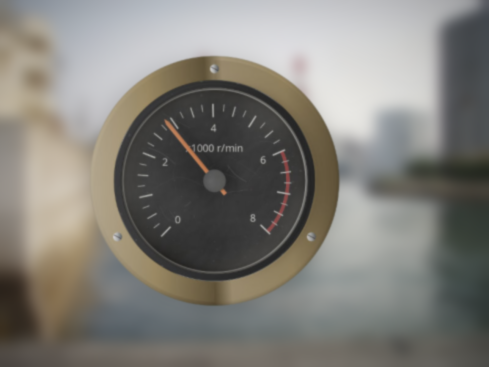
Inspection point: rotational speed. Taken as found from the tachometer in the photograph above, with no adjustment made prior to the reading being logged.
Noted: 2875 rpm
